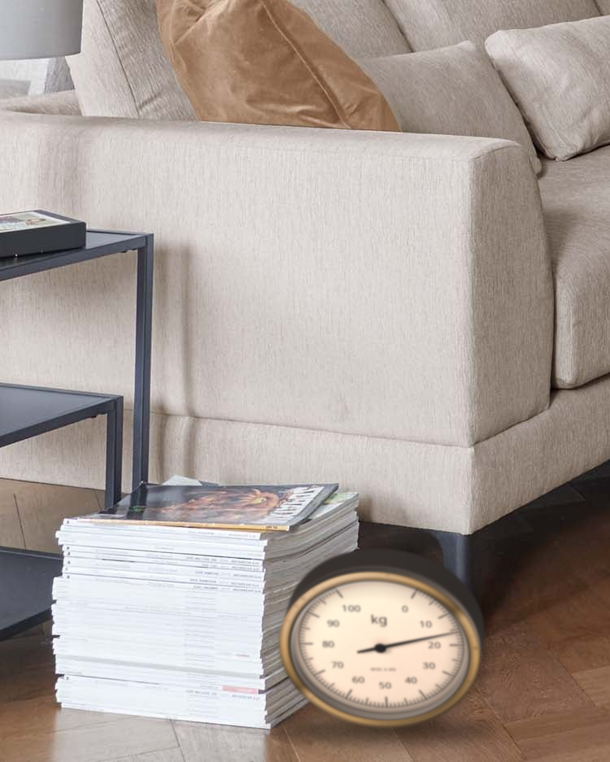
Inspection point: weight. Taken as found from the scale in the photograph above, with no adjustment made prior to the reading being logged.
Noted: 15 kg
